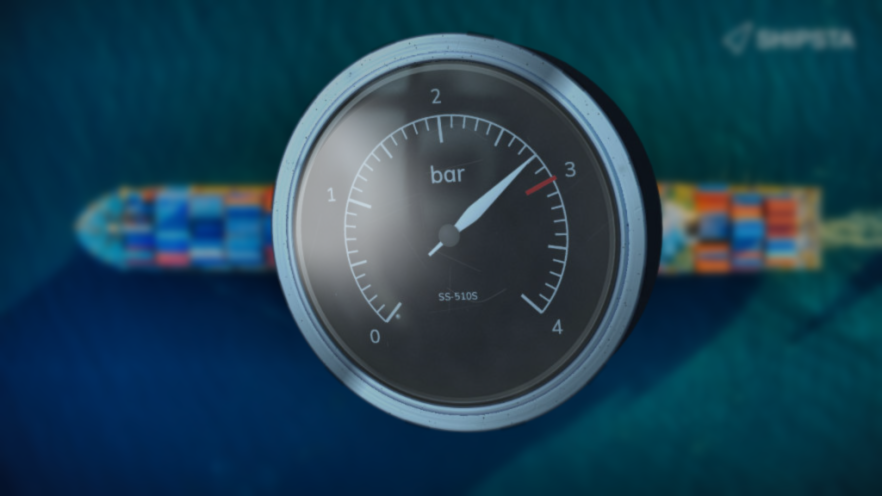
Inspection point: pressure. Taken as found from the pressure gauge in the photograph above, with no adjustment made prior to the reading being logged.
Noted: 2.8 bar
